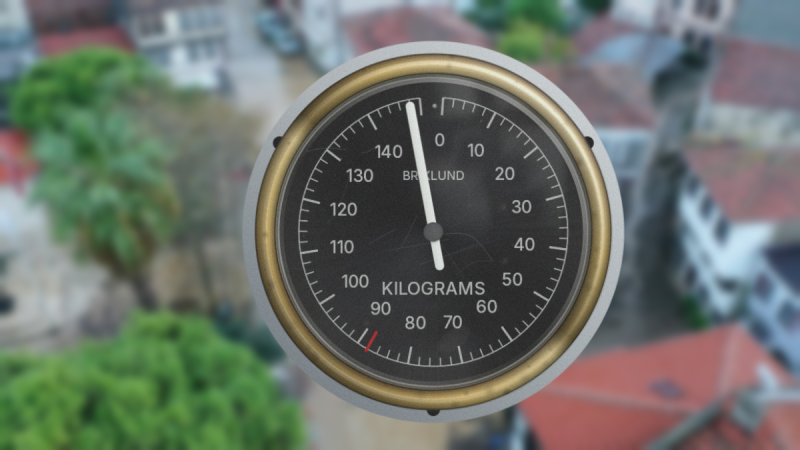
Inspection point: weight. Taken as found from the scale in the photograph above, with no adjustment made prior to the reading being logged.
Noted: 148 kg
